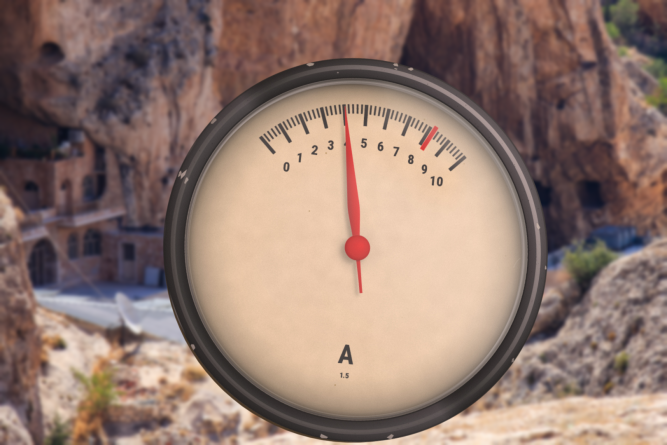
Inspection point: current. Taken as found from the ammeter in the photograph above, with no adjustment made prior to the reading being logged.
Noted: 4 A
